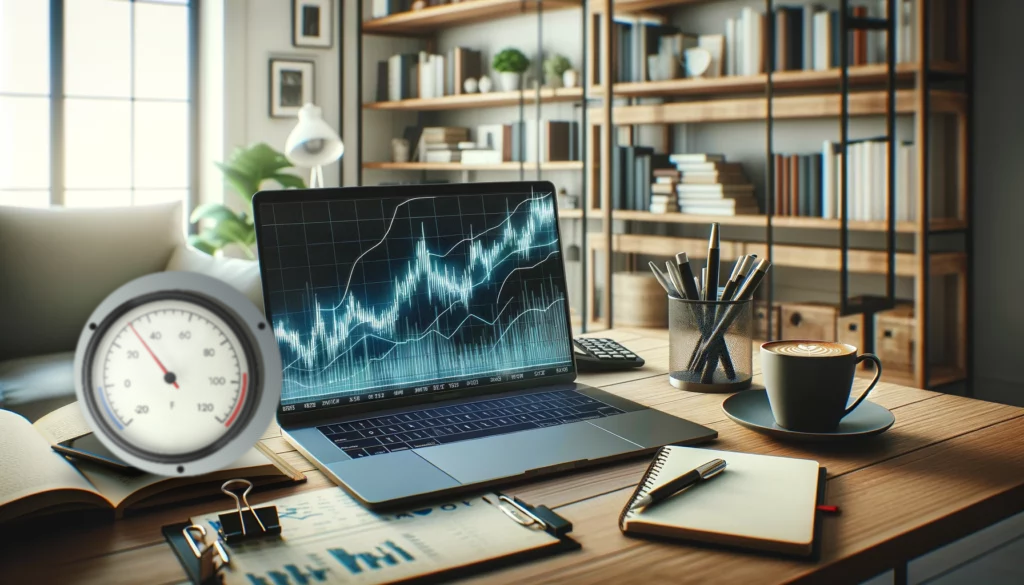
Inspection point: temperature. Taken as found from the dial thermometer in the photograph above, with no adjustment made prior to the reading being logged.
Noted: 32 °F
